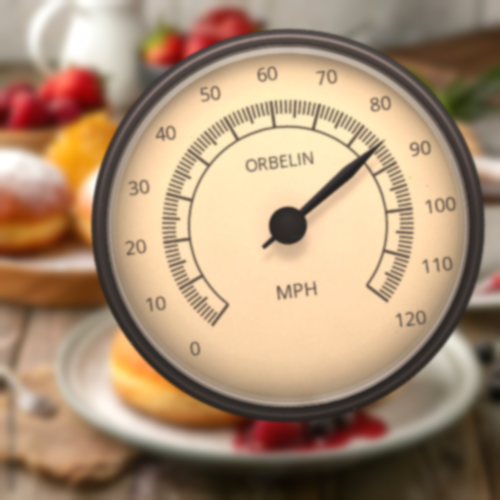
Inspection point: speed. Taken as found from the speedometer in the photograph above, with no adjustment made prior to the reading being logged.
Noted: 85 mph
